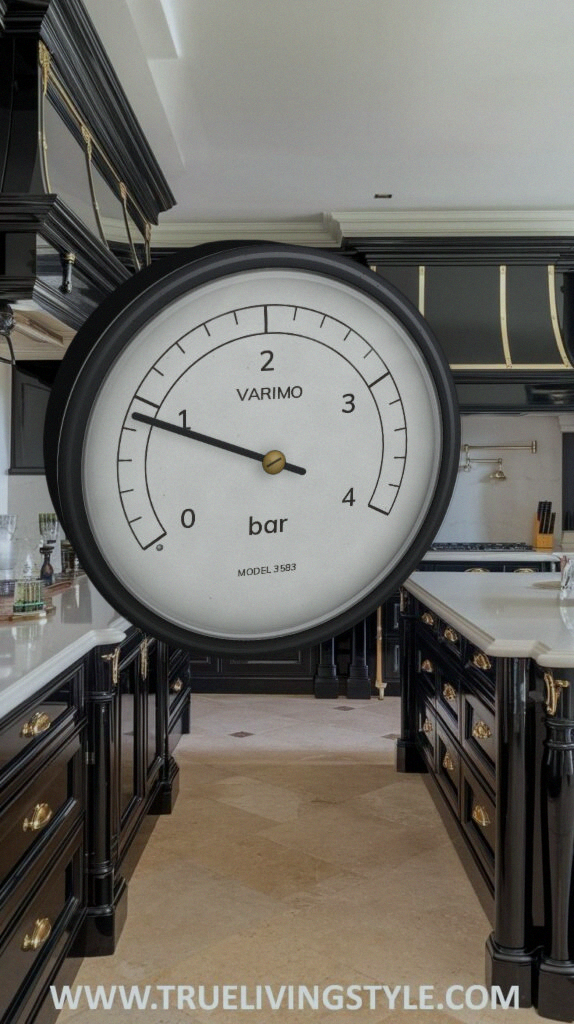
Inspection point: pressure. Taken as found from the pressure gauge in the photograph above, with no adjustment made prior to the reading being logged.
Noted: 0.9 bar
